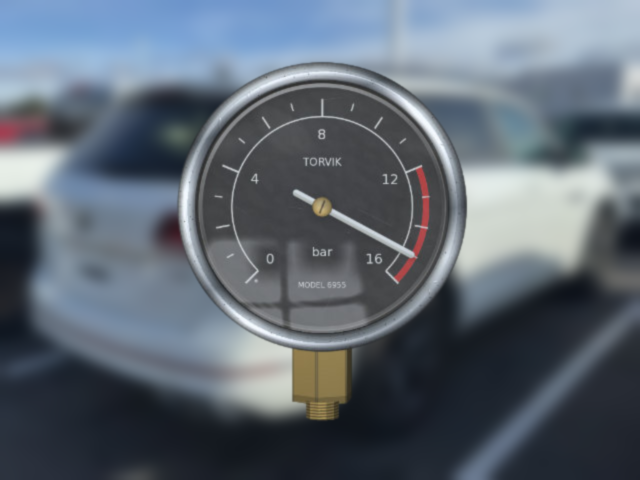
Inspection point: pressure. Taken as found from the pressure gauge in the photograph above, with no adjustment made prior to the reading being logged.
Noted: 15 bar
